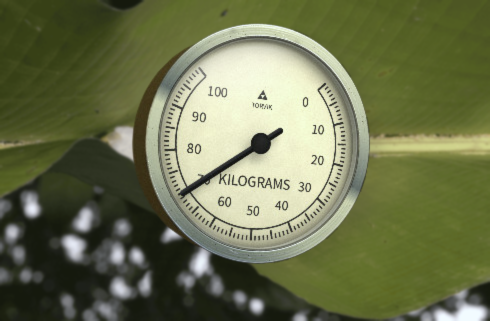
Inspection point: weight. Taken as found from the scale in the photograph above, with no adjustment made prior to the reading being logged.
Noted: 70 kg
